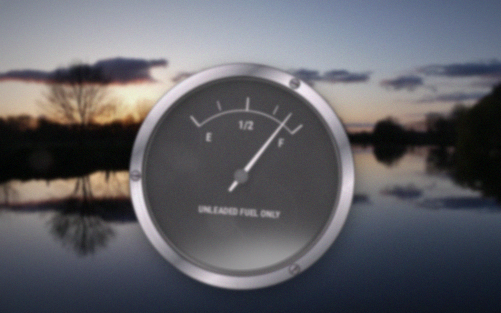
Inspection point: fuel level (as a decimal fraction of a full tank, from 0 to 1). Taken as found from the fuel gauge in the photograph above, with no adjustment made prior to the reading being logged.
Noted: 0.875
